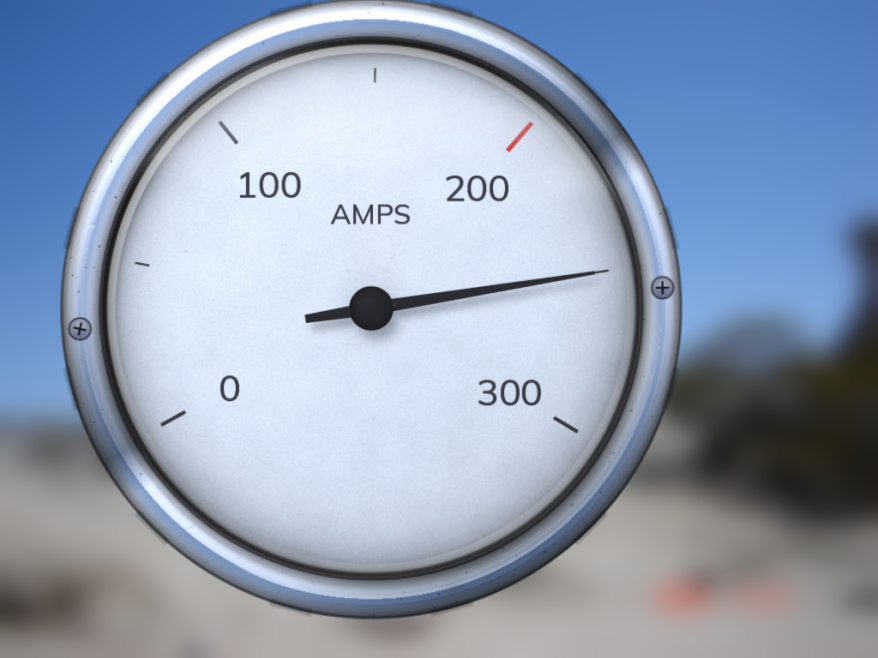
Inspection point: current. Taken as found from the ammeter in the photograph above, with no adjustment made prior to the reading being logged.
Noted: 250 A
